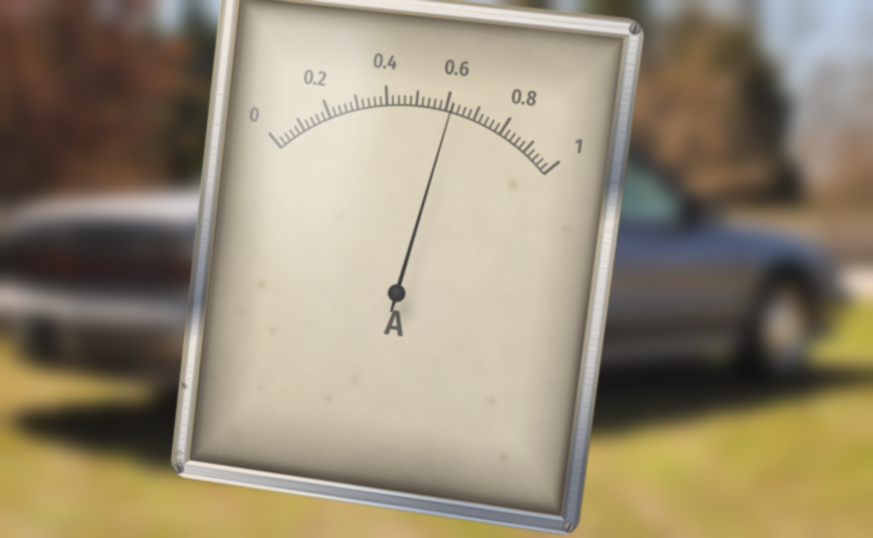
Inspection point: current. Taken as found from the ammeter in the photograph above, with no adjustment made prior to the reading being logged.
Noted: 0.62 A
